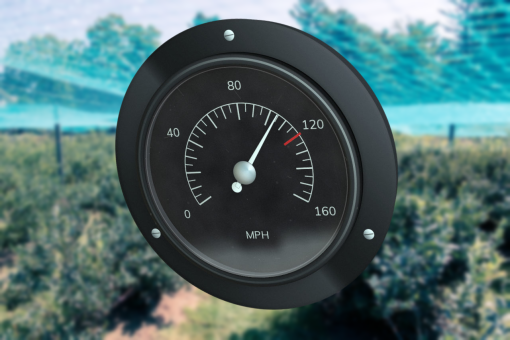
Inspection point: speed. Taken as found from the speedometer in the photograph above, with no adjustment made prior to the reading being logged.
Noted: 105 mph
